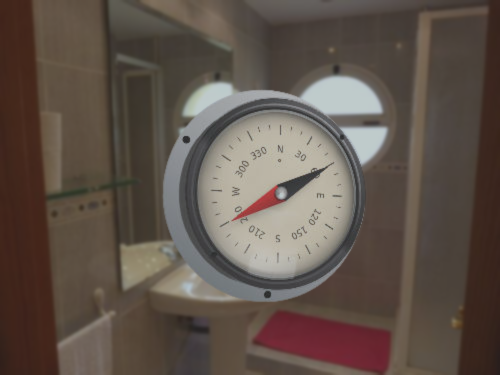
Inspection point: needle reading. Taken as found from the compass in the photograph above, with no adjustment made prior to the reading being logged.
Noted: 240 °
